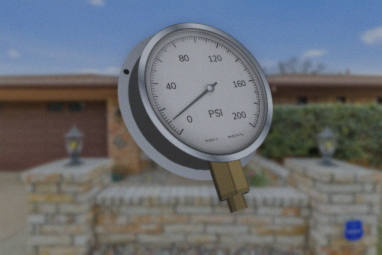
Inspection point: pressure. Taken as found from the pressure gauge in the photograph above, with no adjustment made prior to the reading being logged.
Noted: 10 psi
